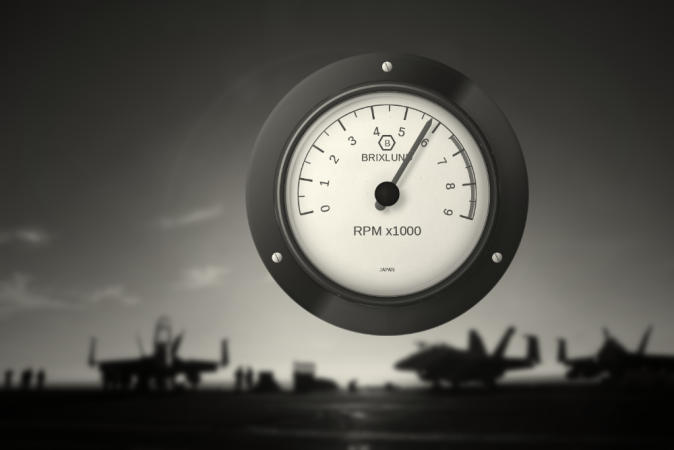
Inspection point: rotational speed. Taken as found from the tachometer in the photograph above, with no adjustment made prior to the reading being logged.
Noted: 5750 rpm
